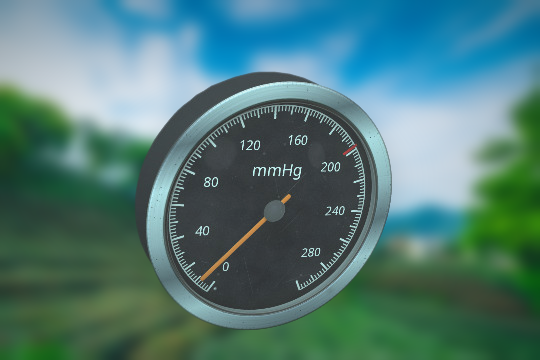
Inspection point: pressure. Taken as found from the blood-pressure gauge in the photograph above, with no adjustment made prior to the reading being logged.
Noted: 10 mmHg
